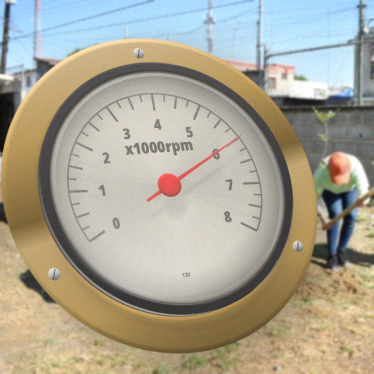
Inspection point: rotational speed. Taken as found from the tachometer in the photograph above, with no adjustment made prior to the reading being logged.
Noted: 6000 rpm
